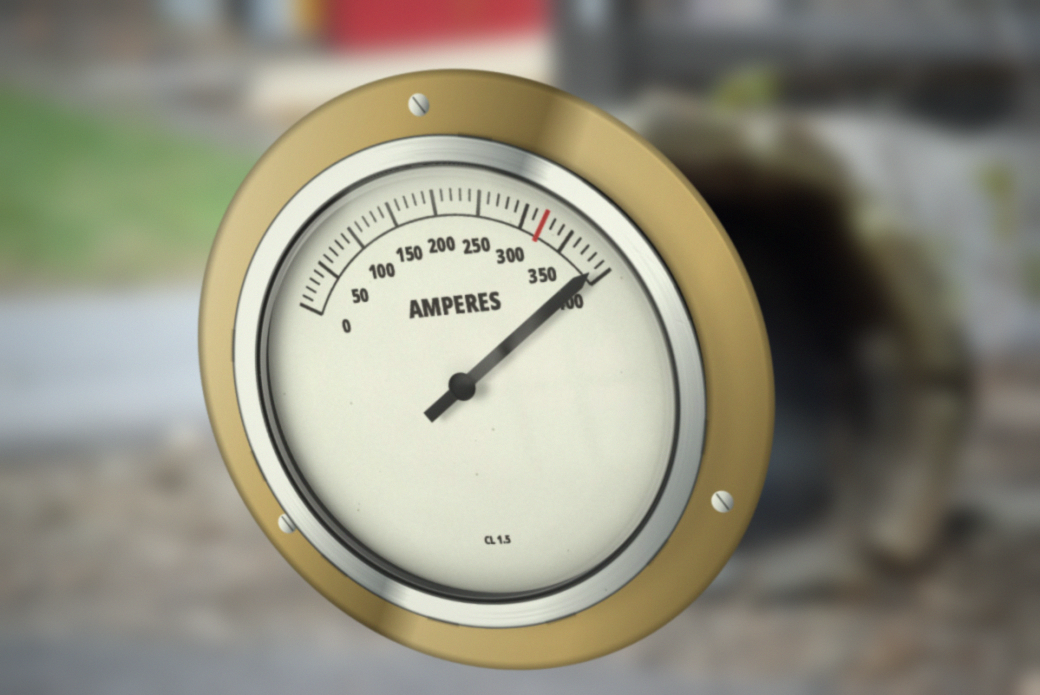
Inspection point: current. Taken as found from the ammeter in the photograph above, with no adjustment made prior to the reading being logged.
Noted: 390 A
